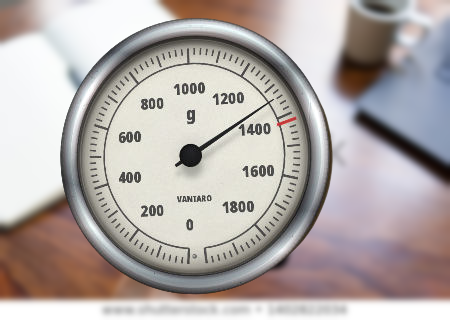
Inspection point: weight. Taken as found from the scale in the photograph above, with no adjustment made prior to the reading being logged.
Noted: 1340 g
